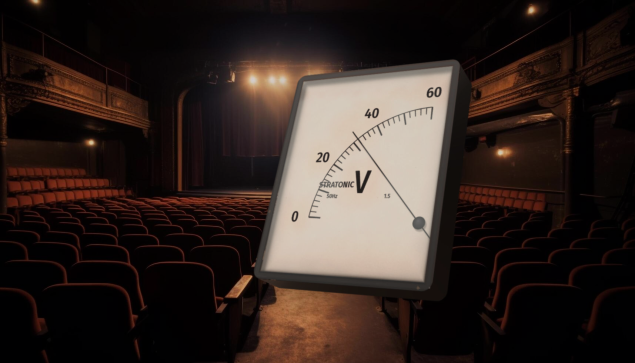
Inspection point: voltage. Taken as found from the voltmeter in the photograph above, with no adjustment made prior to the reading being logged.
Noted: 32 V
